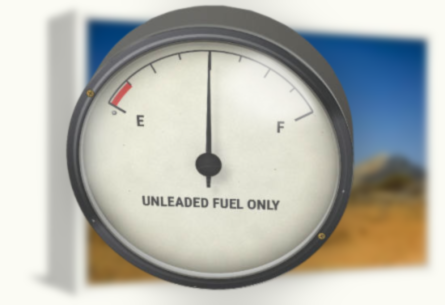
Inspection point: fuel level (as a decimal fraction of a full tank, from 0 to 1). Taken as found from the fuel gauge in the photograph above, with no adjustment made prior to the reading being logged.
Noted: 0.5
